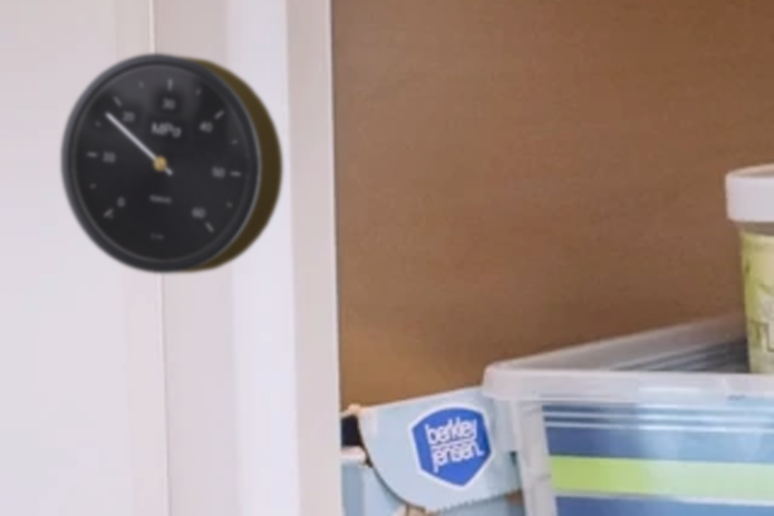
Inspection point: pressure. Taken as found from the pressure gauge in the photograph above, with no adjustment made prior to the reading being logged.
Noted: 17.5 MPa
